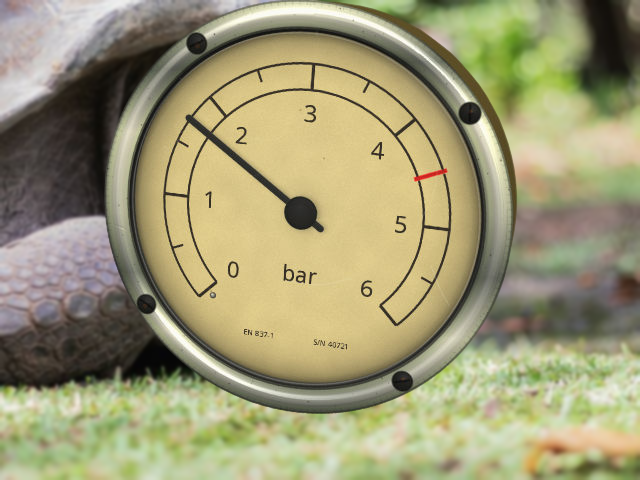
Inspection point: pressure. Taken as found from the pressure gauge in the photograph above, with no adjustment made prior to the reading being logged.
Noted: 1.75 bar
